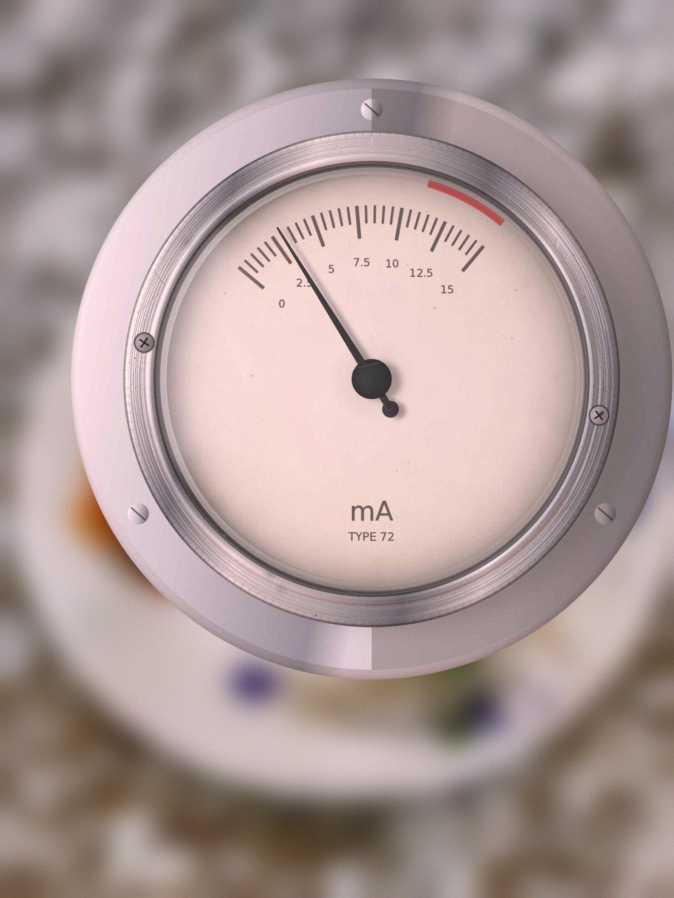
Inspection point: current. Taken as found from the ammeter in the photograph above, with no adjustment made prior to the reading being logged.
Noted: 3 mA
